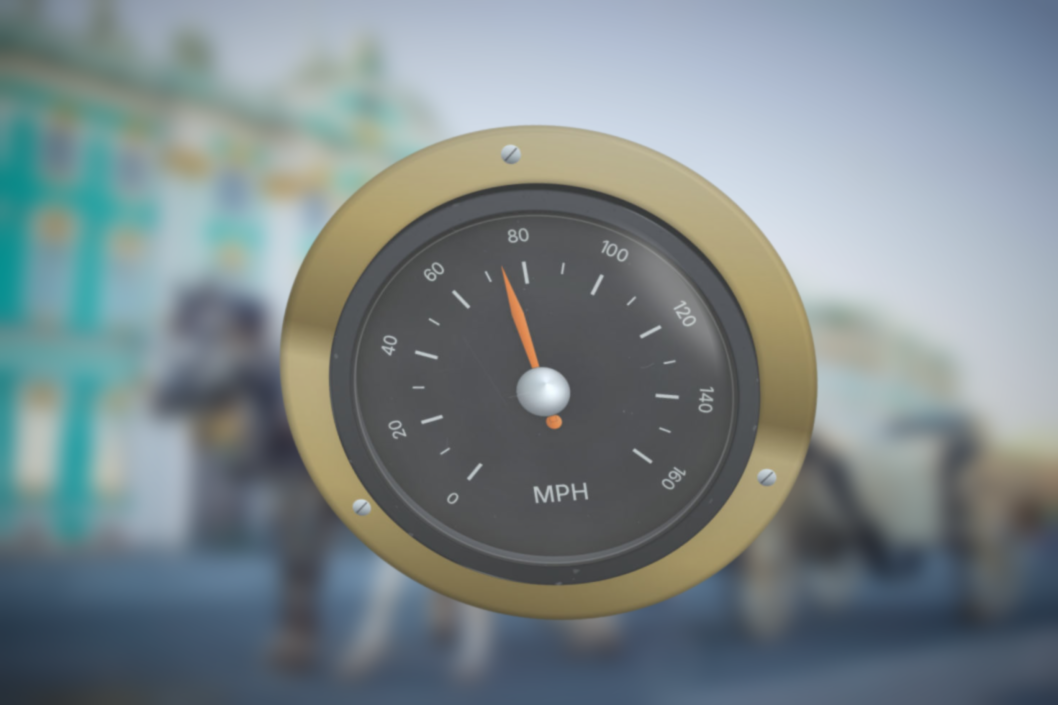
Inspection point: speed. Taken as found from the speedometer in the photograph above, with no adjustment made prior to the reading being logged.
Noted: 75 mph
